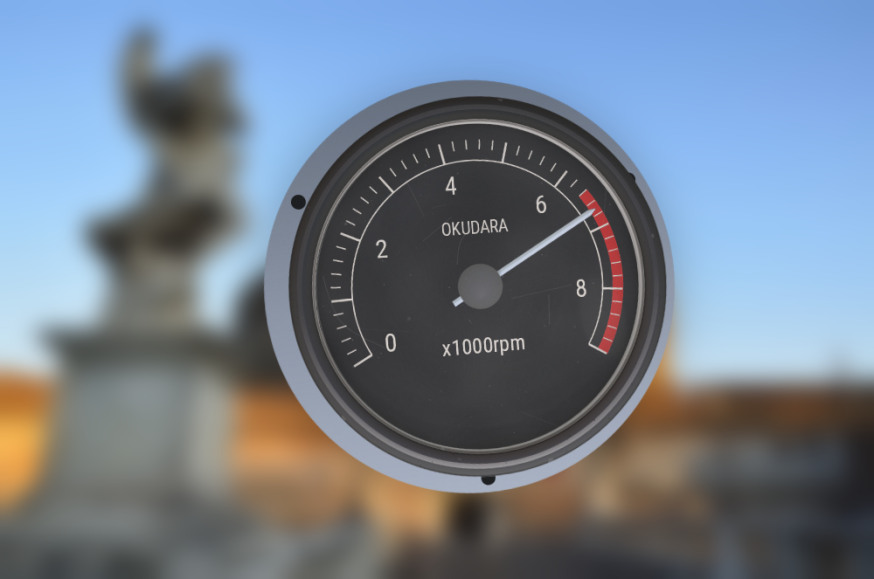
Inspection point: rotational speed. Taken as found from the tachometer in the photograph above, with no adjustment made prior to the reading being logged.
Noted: 6700 rpm
